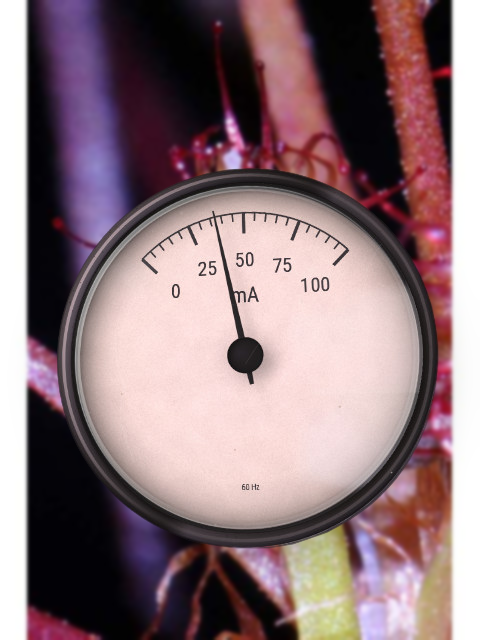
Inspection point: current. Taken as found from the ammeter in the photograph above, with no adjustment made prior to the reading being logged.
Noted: 37.5 mA
